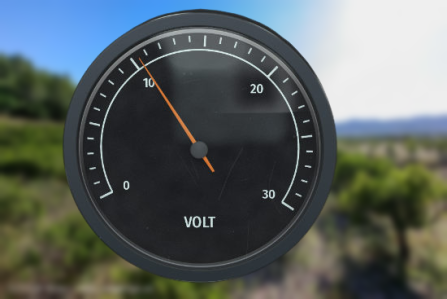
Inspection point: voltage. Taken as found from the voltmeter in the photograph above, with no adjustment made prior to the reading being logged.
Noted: 10.5 V
